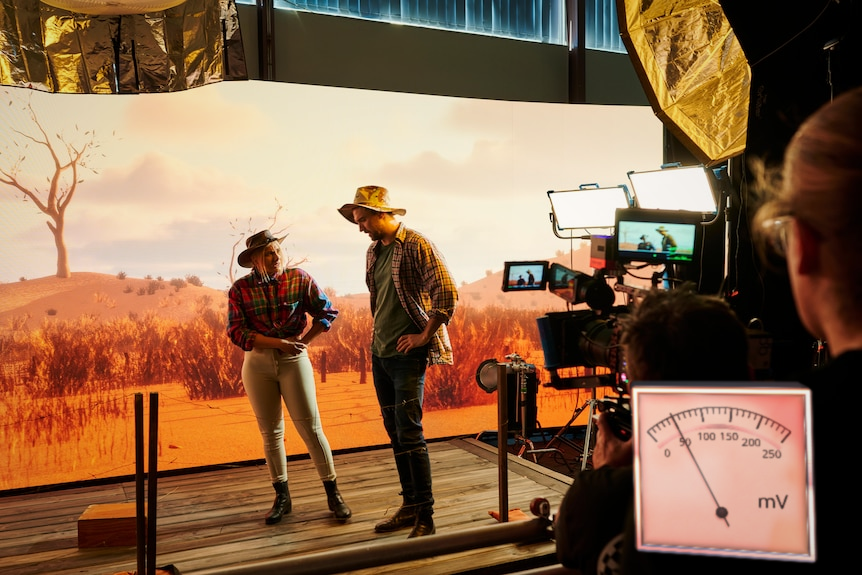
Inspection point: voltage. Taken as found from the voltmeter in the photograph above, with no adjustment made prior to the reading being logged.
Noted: 50 mV
